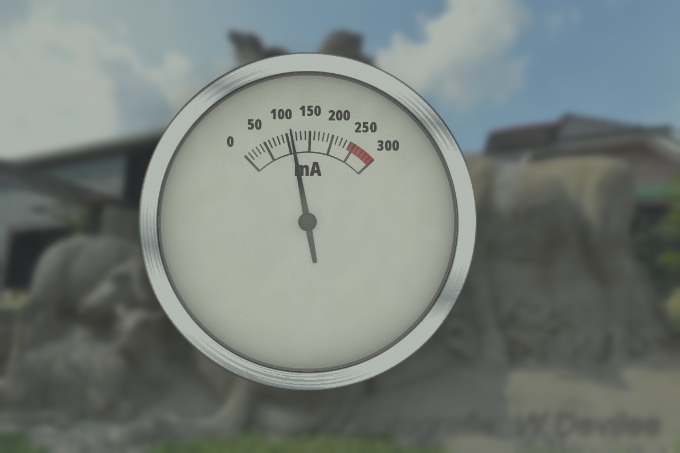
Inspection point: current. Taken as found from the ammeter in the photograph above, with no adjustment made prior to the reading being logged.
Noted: 110 mA
